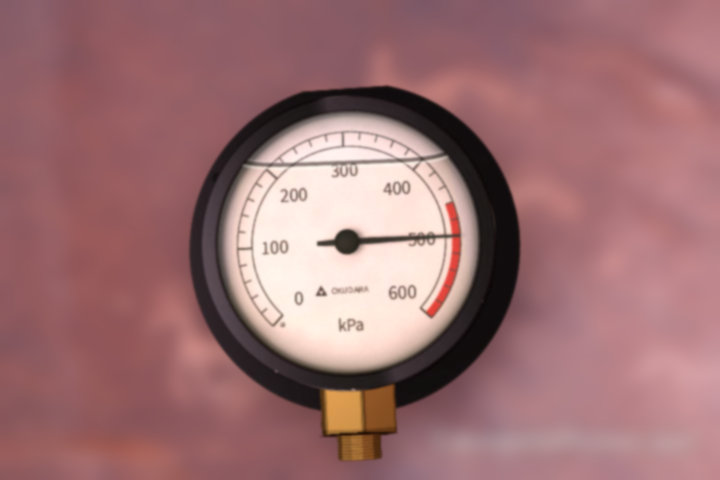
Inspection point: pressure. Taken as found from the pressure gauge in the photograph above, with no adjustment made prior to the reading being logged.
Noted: 500 kPa
